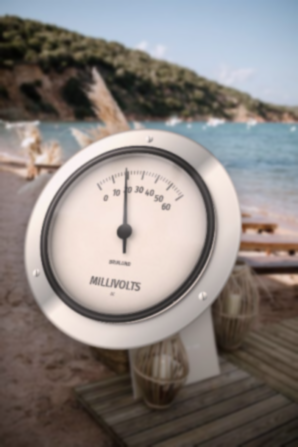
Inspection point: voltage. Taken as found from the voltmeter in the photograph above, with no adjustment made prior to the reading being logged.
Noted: 20 mV
